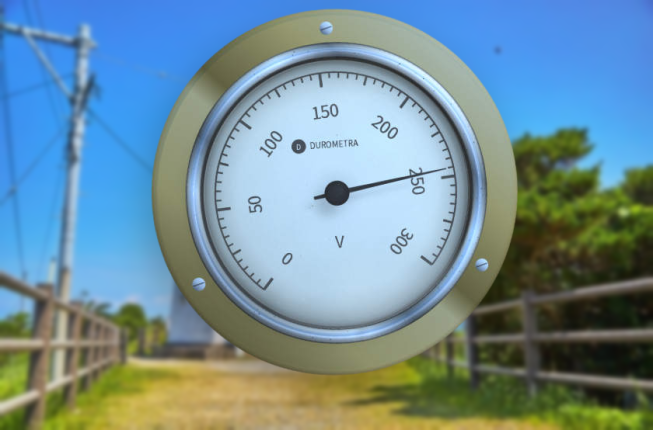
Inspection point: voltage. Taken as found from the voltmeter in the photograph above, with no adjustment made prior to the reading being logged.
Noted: 245 V
